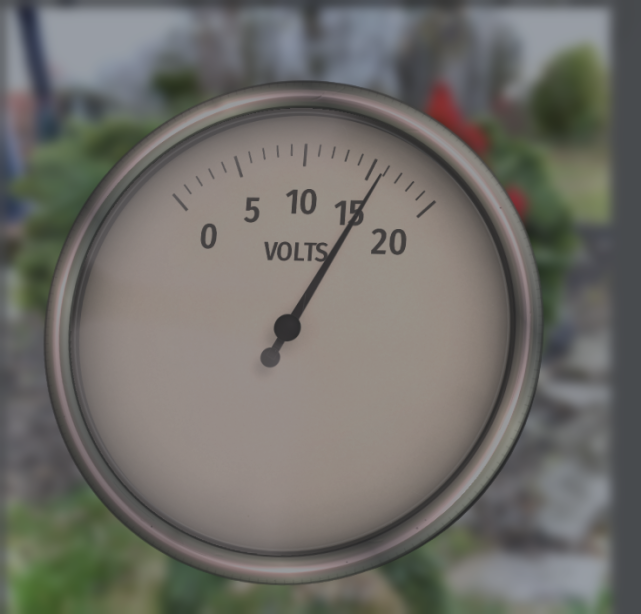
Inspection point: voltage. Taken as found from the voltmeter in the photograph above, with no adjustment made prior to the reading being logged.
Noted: 16 V
